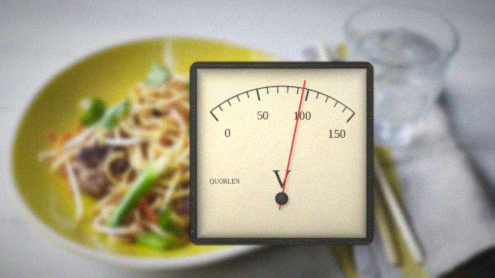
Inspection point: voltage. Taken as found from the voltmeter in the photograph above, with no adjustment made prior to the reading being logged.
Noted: 95 V
